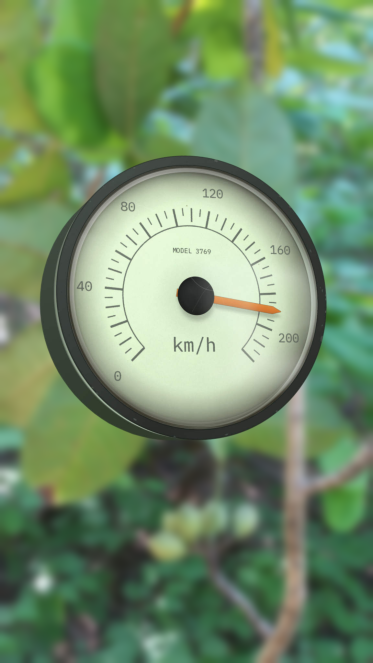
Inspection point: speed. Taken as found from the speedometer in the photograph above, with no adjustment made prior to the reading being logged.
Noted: 190 km/h
